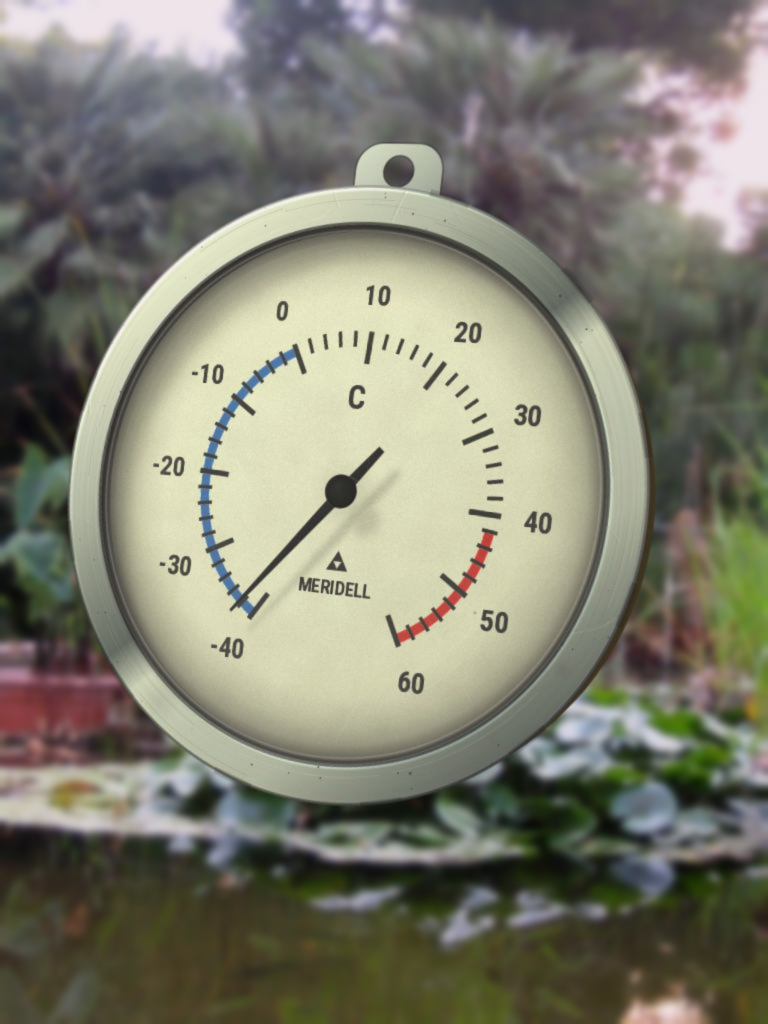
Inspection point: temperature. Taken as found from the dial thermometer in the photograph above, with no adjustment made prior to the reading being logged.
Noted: -38 °C
